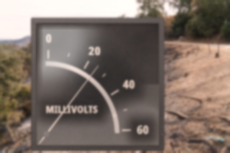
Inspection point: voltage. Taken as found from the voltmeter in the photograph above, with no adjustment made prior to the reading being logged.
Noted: 25 mV
